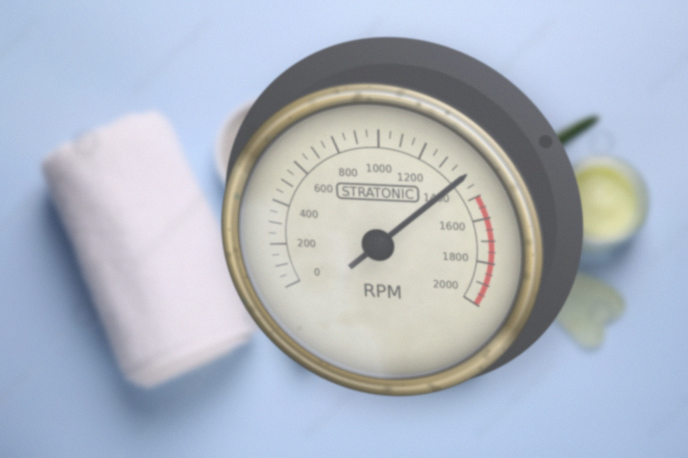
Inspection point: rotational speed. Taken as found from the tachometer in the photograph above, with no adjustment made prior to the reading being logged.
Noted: 1400 rpm
